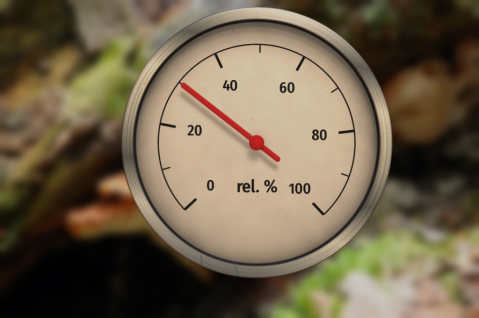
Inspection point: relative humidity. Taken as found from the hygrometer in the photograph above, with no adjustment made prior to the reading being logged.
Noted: 30 %
